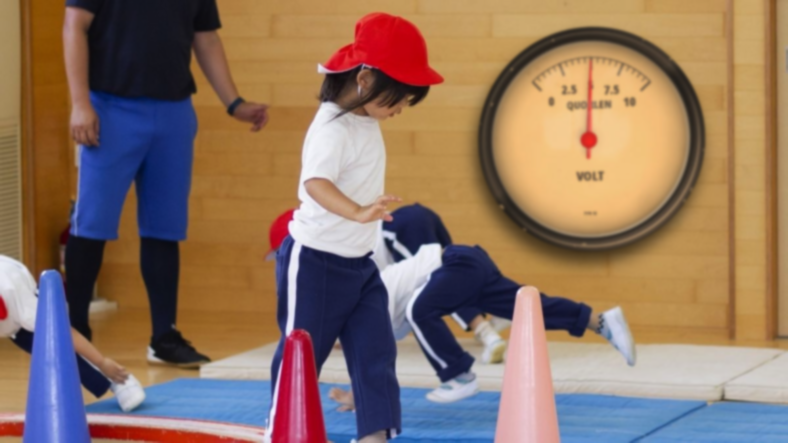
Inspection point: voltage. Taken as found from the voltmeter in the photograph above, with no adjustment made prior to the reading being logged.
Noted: 5 V
